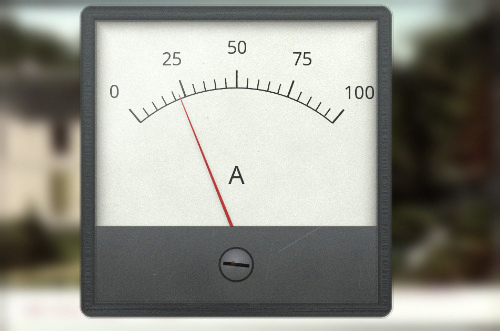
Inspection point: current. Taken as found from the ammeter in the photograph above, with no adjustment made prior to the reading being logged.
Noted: 22.5 A
